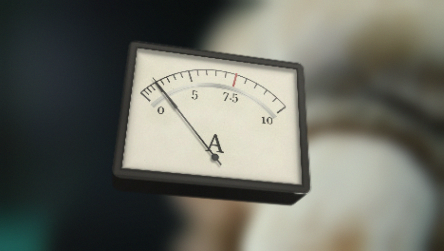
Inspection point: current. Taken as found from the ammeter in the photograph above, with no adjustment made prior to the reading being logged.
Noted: 2.5 A
